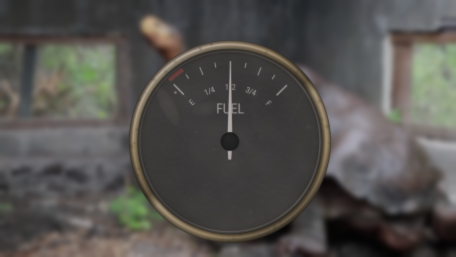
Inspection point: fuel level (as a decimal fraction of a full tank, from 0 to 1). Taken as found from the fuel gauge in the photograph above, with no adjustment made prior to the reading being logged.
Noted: 0.5
